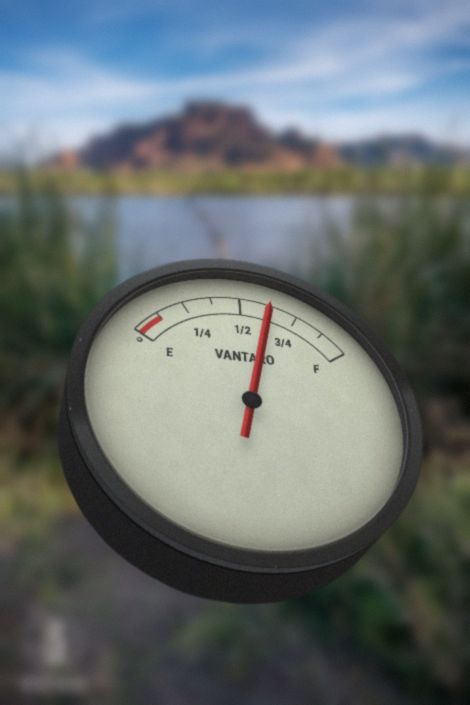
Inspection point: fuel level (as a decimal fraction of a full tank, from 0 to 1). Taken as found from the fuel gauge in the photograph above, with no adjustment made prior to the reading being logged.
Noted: 0.625
